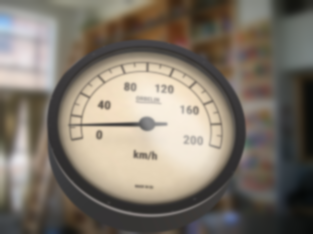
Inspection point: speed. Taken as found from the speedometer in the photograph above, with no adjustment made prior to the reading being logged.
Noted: 10 km/h
